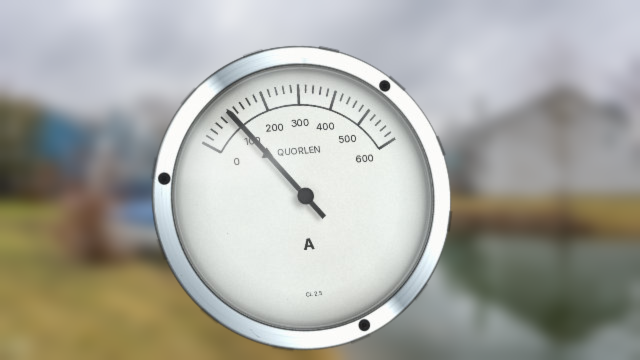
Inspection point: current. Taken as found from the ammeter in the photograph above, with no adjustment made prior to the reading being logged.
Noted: 100 A
